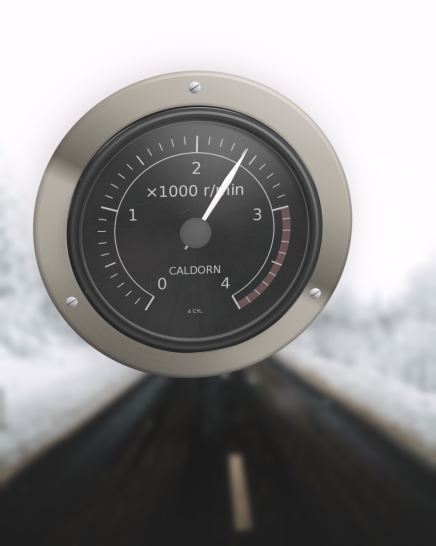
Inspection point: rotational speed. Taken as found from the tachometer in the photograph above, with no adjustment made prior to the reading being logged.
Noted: 2400 rpm
